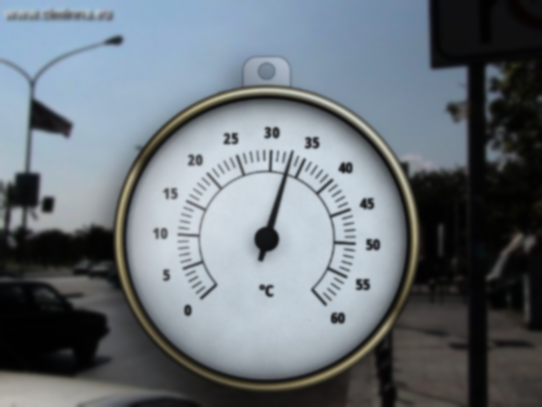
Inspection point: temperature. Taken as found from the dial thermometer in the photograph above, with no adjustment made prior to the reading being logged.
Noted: 33 °C
